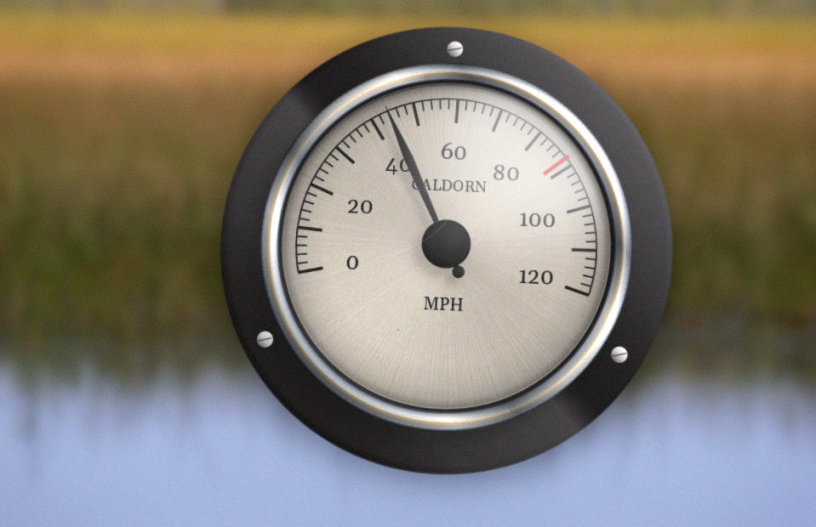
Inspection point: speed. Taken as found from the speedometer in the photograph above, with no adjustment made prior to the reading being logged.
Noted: 44 mph
